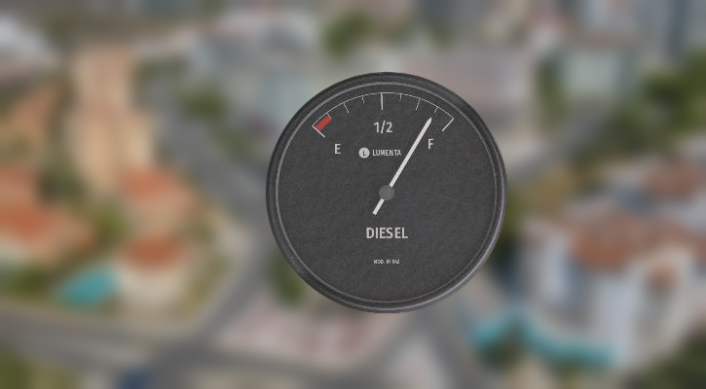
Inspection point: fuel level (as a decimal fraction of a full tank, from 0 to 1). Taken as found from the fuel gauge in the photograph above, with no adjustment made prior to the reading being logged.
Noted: 0.875
